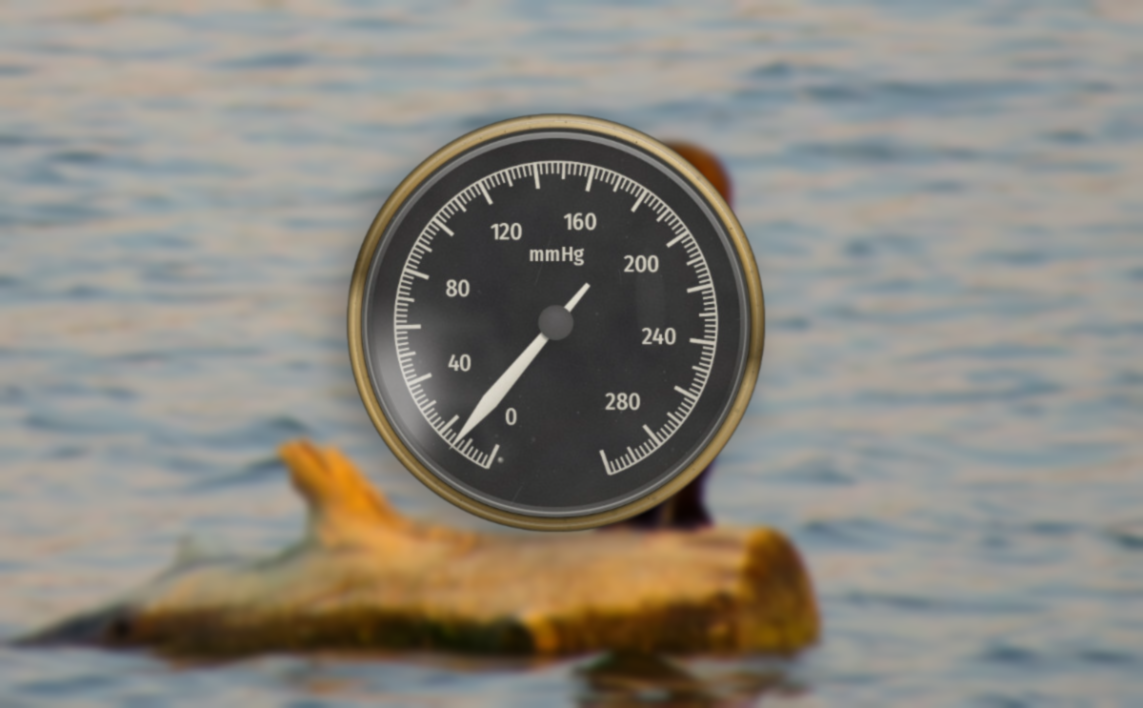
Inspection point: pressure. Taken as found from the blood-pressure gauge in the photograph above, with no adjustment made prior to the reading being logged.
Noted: 14 mmHg
